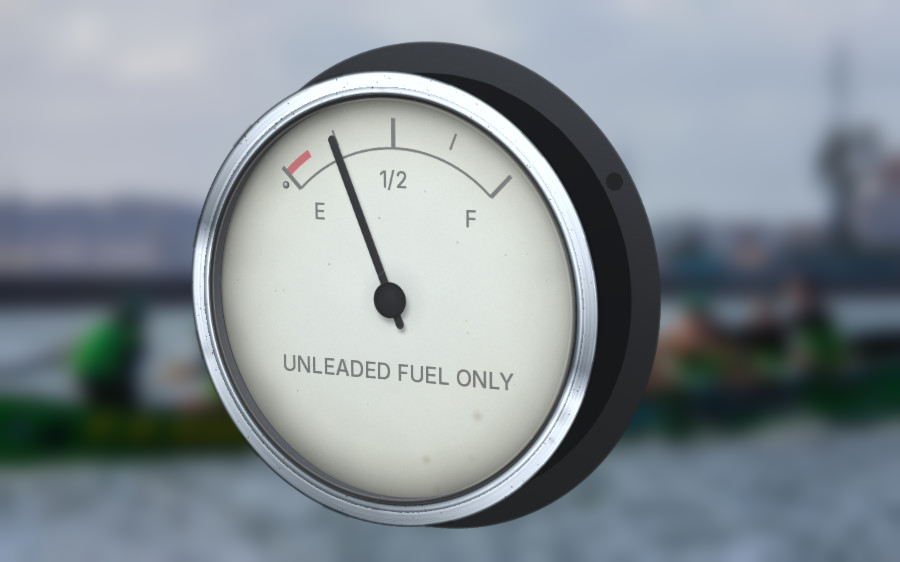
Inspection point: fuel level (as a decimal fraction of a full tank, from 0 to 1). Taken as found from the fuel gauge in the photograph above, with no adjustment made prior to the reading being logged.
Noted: 0.25
